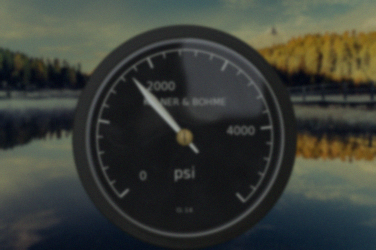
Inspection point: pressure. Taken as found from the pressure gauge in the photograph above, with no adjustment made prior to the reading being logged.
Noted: 1700 psi
